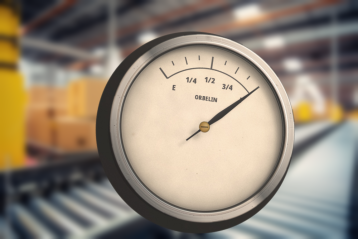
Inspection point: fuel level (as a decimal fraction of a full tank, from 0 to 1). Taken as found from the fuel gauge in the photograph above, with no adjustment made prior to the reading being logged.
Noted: 1
